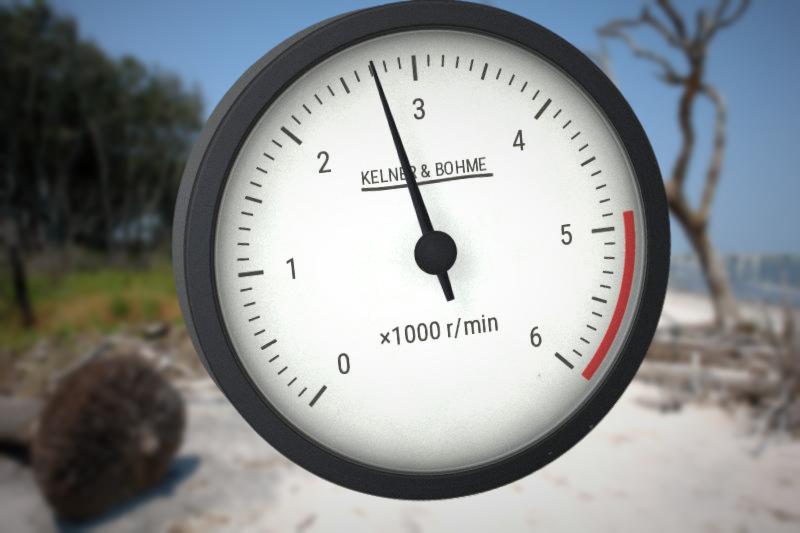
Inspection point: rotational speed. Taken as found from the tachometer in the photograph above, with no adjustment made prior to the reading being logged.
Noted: 2700 rpm
